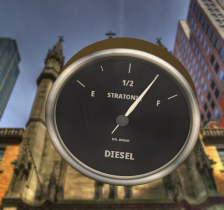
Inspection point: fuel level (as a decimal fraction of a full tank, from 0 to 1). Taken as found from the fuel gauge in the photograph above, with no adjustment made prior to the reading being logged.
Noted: 0.75
